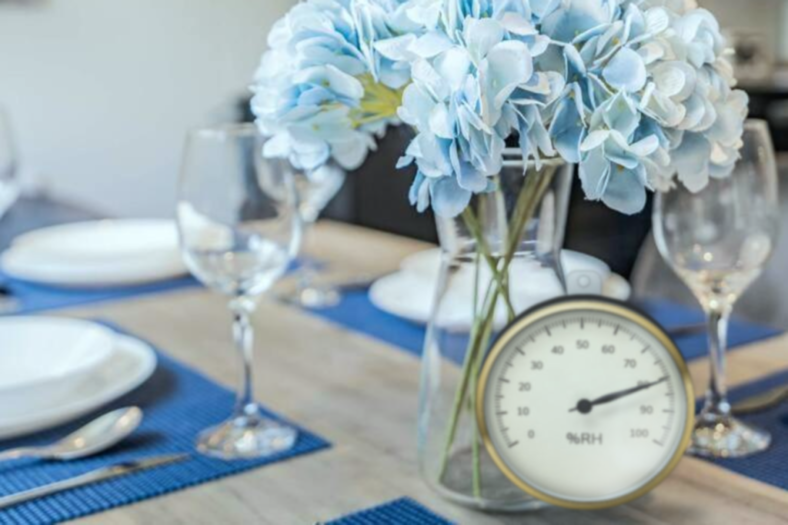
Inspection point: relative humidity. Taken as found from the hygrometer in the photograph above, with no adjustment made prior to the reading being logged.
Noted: 80 %
